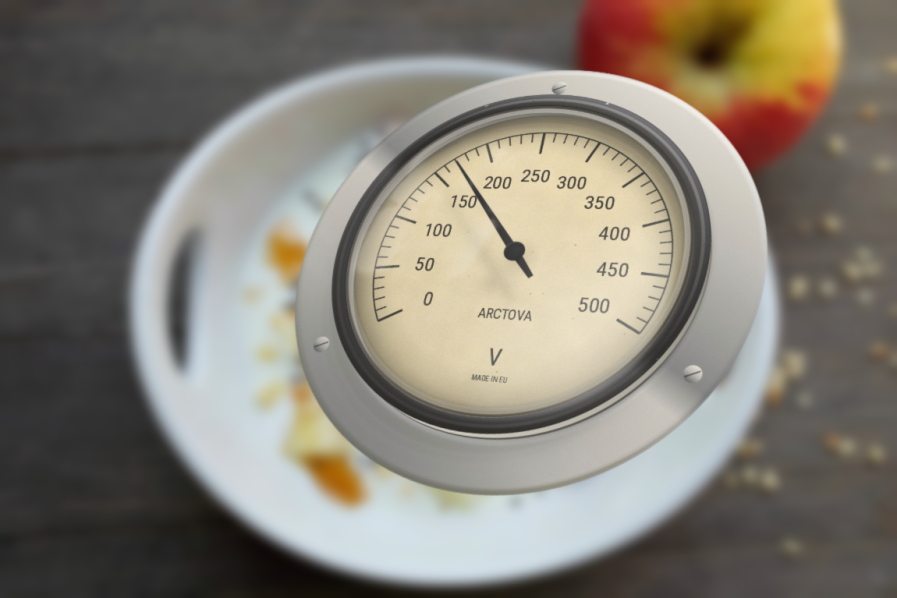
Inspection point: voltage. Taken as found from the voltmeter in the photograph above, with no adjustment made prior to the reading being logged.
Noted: 170 V
